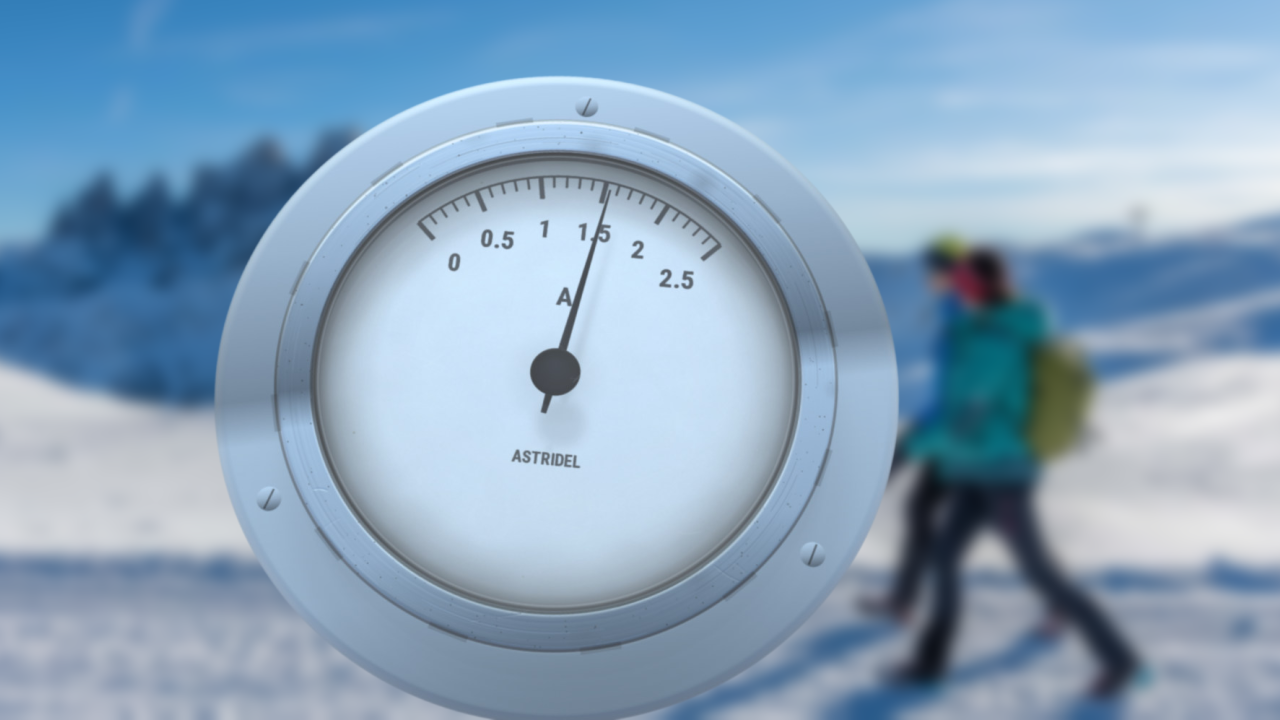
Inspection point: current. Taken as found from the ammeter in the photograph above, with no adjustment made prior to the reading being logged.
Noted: 1.55 A
